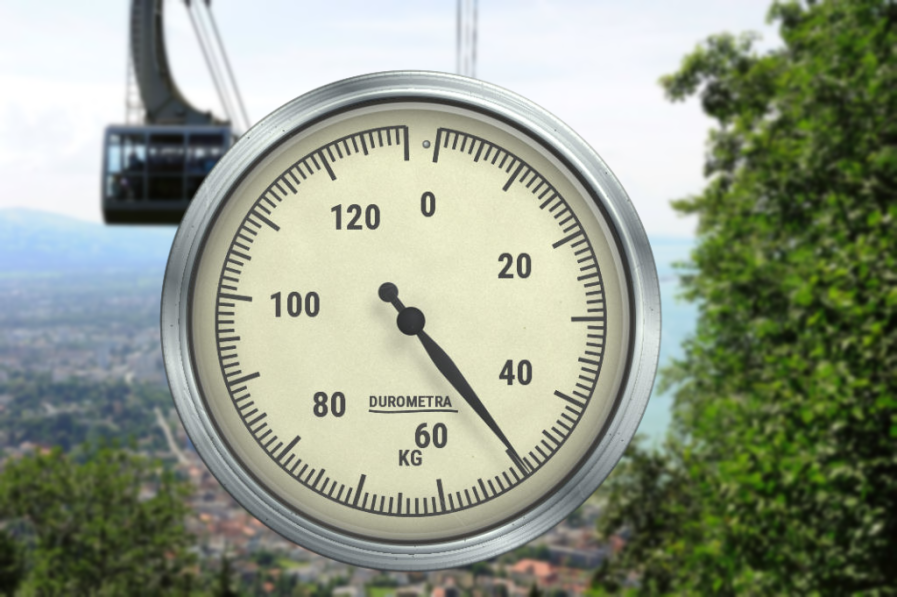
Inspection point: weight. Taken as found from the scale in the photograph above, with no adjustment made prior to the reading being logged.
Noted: 49.5 kg
